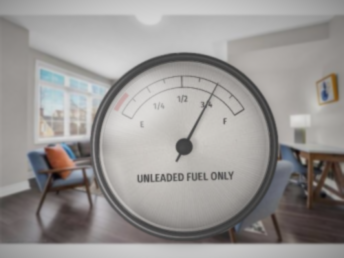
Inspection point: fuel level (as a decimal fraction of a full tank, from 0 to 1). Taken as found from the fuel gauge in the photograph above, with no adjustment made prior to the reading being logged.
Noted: 0.75
